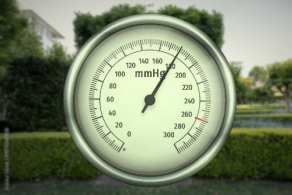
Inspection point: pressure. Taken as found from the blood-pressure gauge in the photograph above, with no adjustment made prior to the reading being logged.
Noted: 180 mmHg
